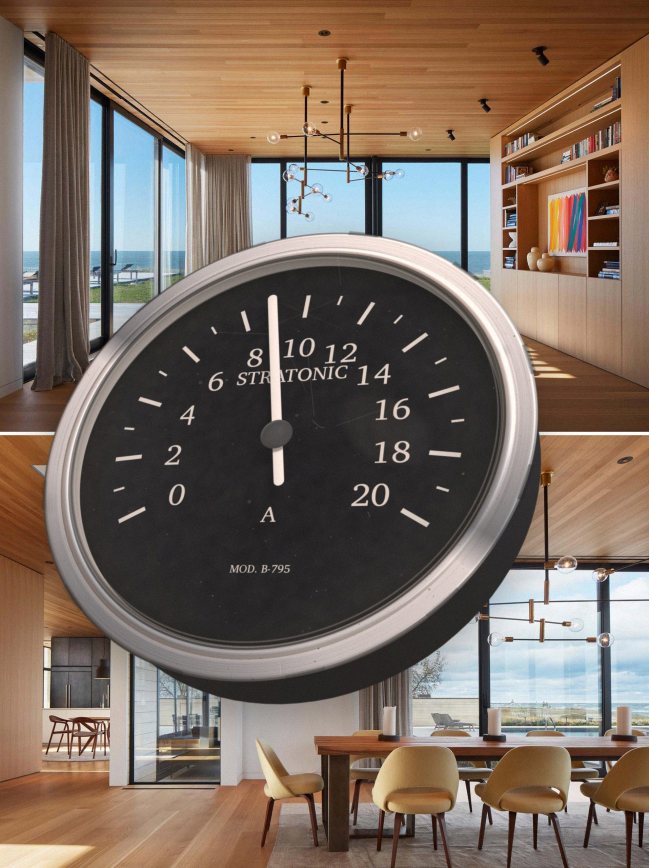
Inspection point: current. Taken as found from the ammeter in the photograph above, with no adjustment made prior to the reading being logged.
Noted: 9 A
